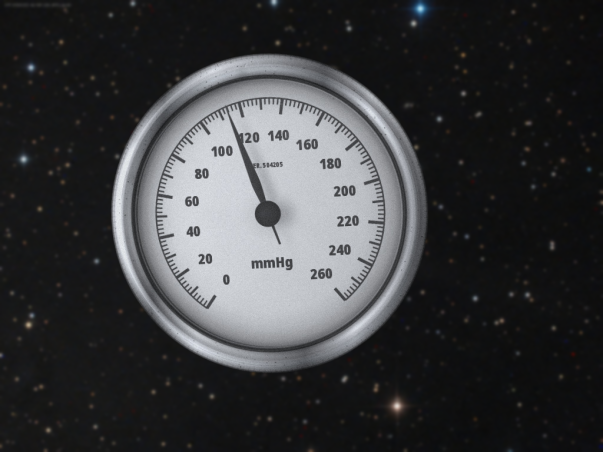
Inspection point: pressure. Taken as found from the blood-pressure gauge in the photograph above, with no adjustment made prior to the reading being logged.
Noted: 114 mmHg
